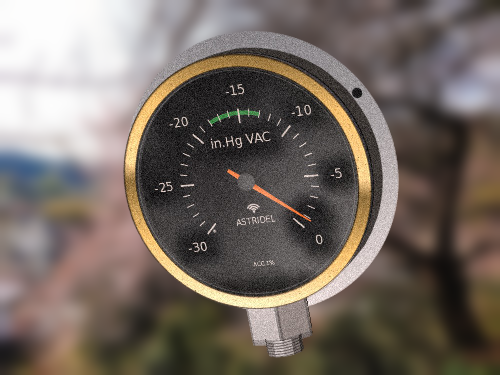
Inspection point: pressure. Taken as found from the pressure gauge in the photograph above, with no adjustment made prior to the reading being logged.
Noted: -1 inHg
